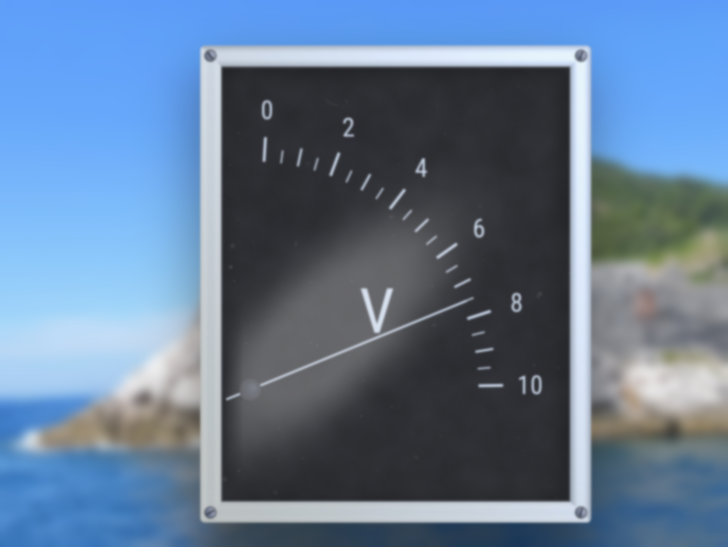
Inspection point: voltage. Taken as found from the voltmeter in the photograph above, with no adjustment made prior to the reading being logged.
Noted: 7.5 V
